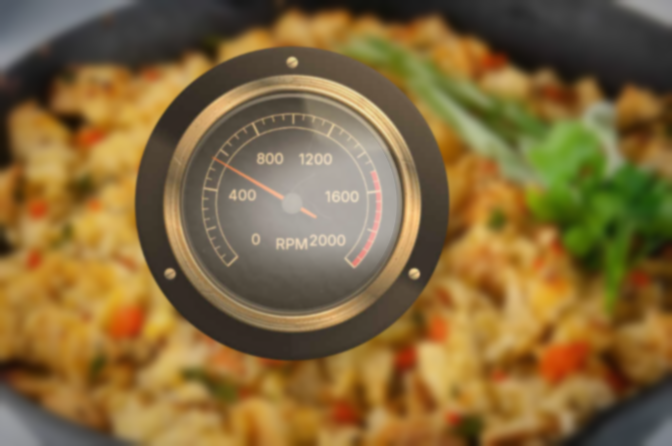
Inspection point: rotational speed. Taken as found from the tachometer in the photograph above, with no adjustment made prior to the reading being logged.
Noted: 550 rpm
